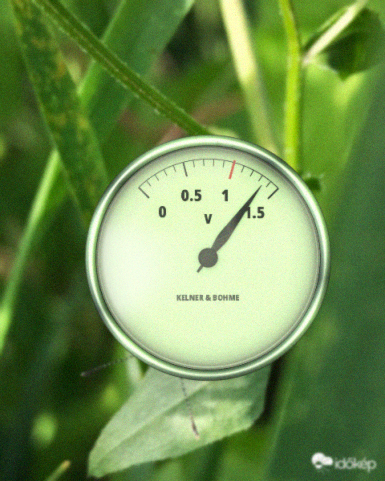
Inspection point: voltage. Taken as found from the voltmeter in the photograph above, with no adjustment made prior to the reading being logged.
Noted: 1.35 V
